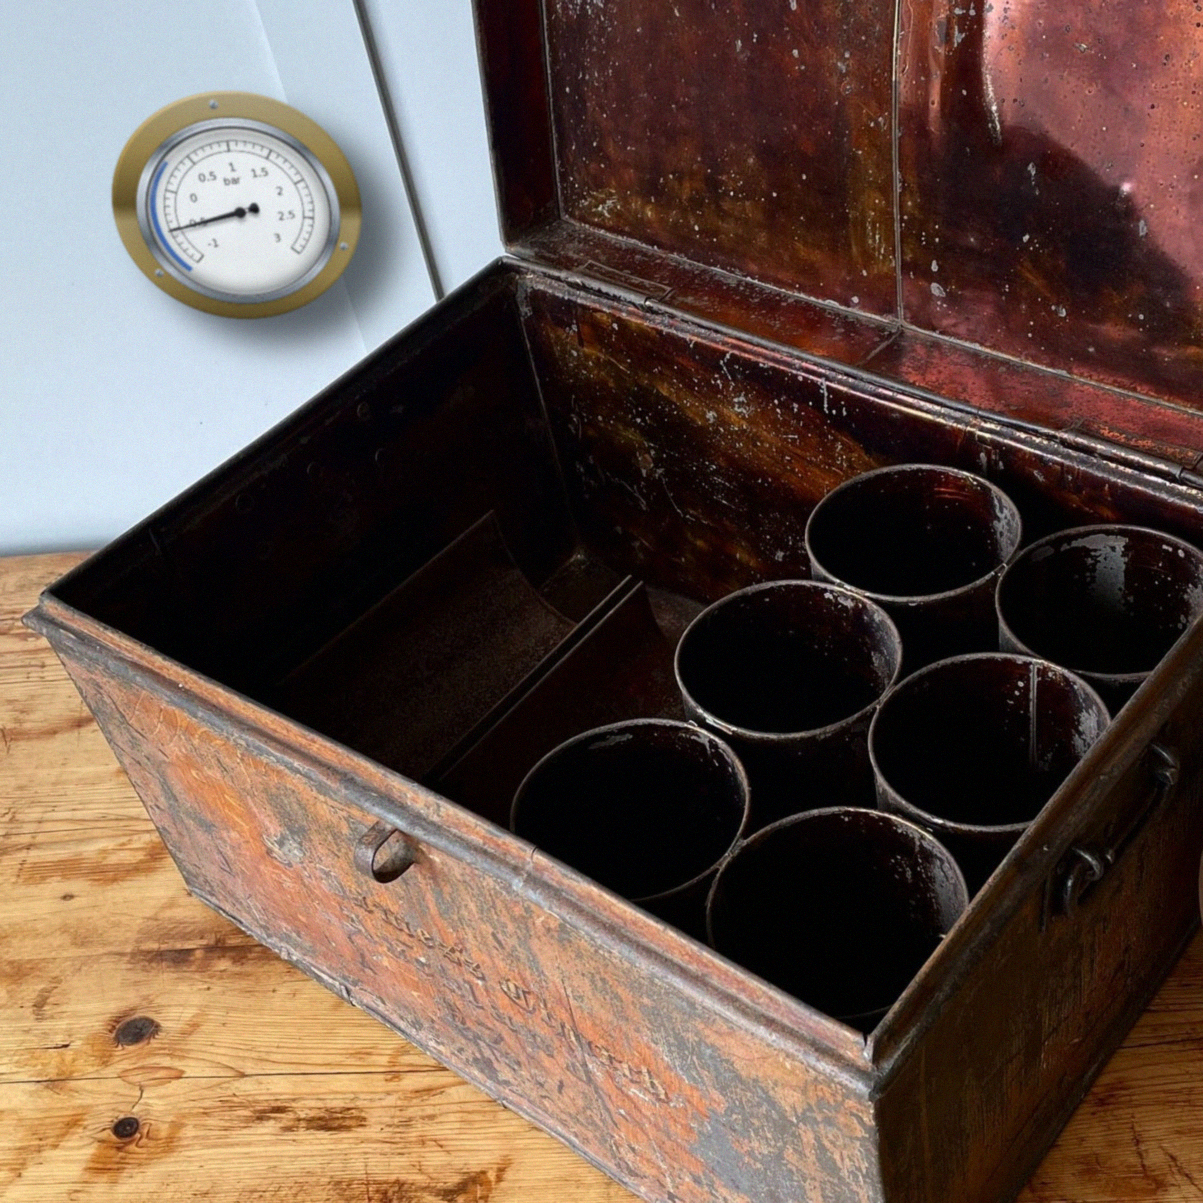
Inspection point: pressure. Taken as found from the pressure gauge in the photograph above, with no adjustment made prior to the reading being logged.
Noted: -0.5 bar
